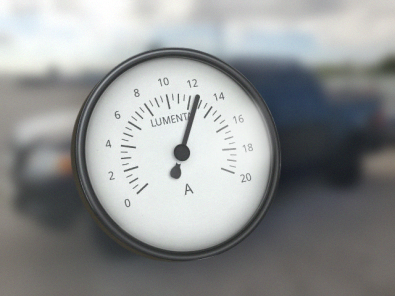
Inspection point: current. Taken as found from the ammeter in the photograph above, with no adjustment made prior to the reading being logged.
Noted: 12.5 A
